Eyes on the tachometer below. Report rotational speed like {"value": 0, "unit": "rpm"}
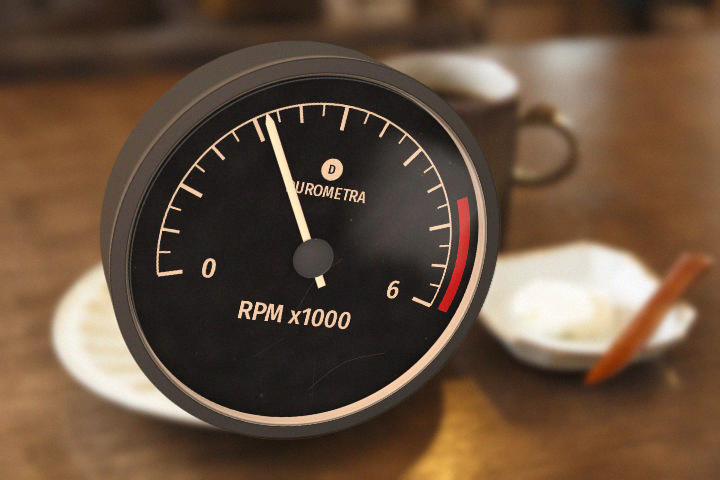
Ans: {"value": 2125, "unit": "rpm"}
